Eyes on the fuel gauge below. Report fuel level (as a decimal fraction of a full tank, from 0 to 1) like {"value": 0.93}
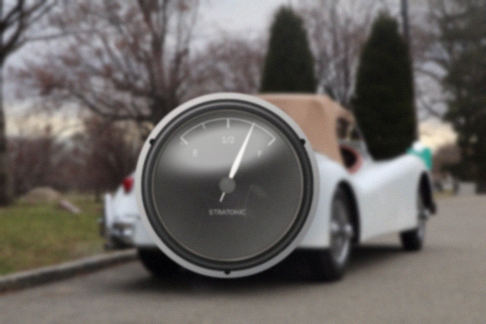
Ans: {"value": 0.75}
